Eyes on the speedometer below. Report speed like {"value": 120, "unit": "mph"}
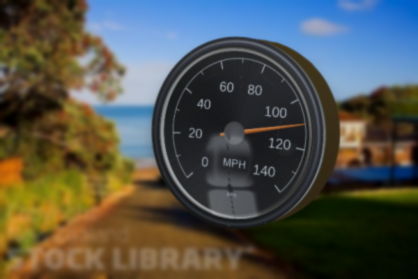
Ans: {"value": 110, "unit": "mph"}
